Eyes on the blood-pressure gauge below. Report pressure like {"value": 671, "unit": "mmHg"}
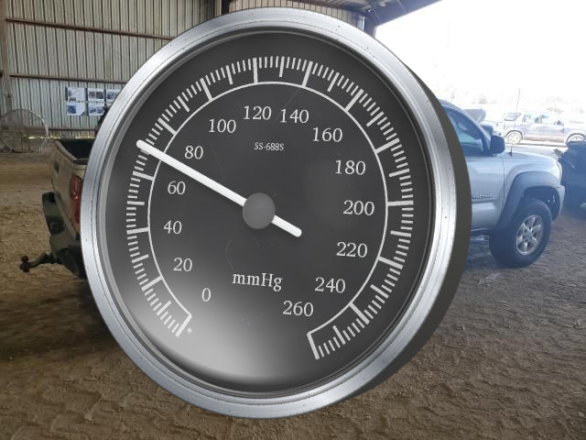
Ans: {"value": 70, "unit": "mmHg"}
